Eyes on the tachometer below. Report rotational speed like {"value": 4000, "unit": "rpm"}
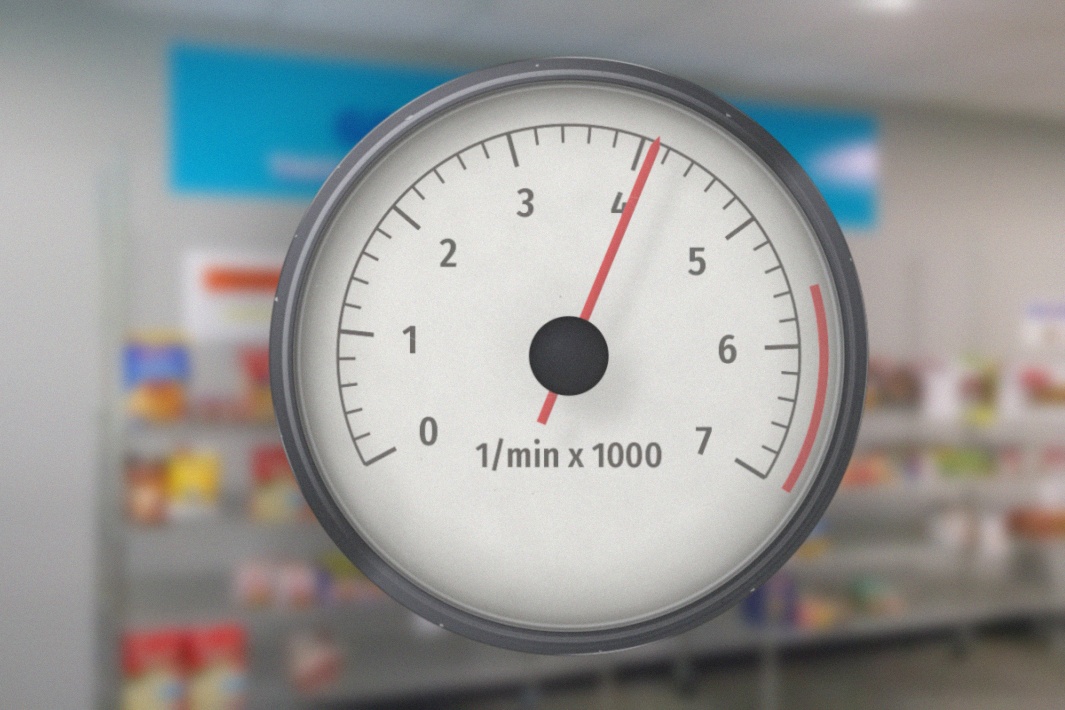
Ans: {"value": 4100, "unit": "rpm"}
